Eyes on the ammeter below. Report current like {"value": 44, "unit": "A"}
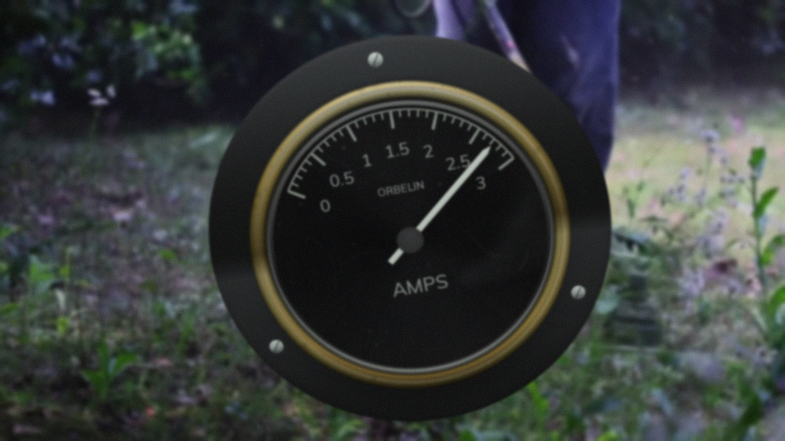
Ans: {"value": 2.7, "unit": "A"}
